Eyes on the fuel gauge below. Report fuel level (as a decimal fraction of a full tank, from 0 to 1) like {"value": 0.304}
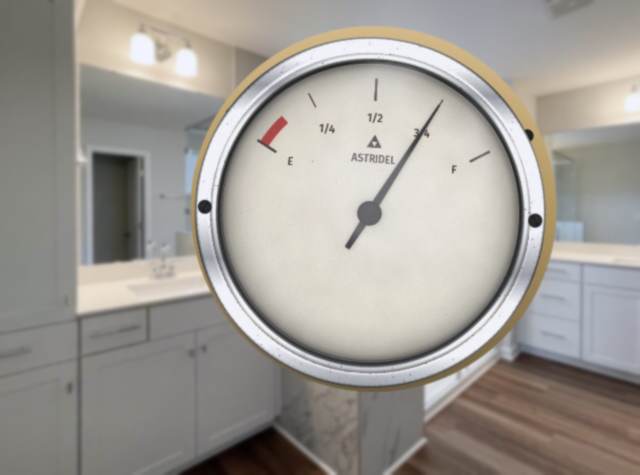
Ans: {"value": 0.75}
